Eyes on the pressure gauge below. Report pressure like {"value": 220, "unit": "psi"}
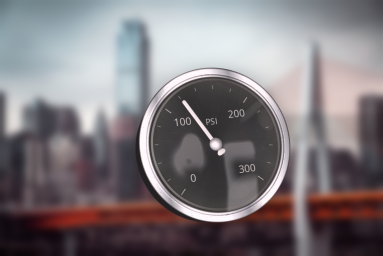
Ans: {"value": 120, "unit": "psi"}
